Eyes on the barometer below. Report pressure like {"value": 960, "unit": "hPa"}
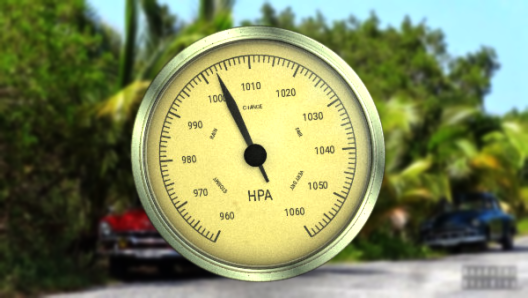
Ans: {"value": 1003, "unit": "hPa"}
